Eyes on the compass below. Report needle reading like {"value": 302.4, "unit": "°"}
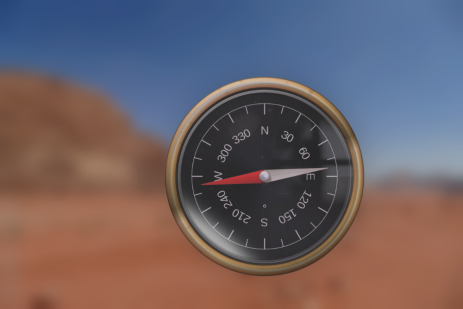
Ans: {"value": 262.5, "unit": "°"}
